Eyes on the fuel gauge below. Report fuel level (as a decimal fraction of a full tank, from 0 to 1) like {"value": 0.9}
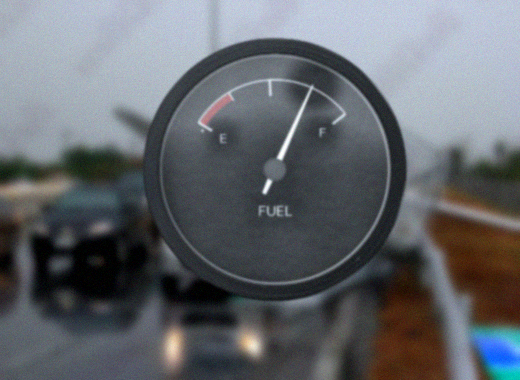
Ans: {"value": 0.75}
